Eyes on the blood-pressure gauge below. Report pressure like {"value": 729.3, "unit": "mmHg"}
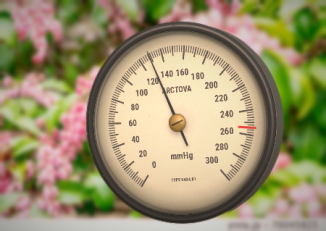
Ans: {"value": 130, "unit": "mmHg"}
